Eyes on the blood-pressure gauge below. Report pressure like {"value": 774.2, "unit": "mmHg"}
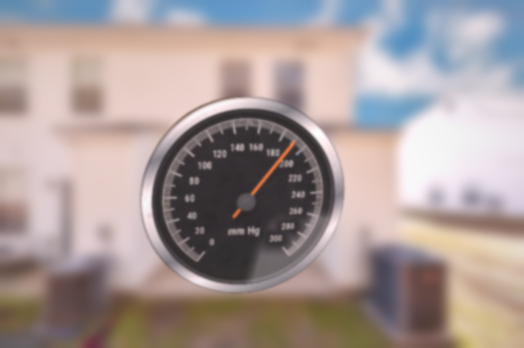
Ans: {"value": 190, "unit": "mmHg"}
